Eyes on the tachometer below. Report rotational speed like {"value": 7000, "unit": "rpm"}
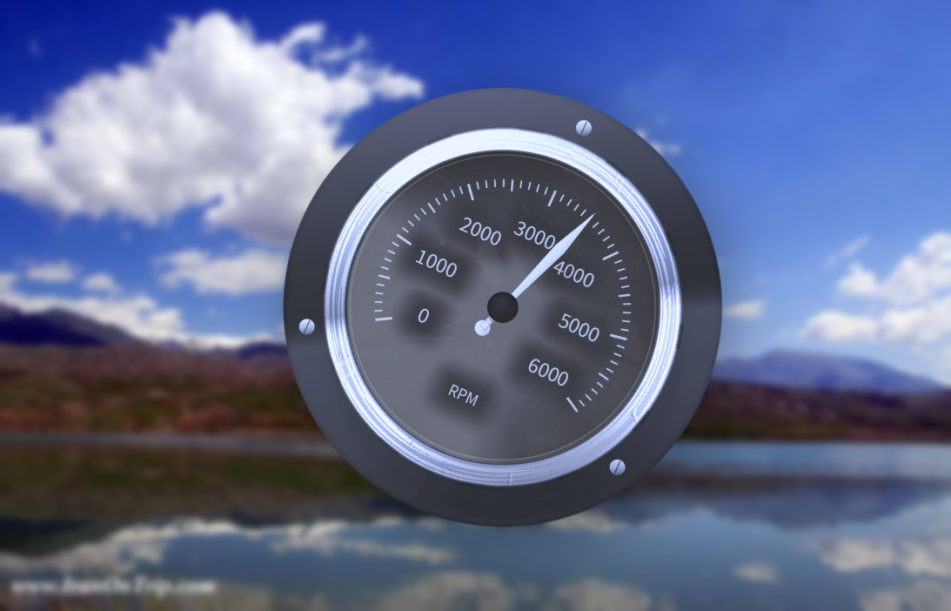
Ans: {"value": 3500, "unit": "rpm"}
